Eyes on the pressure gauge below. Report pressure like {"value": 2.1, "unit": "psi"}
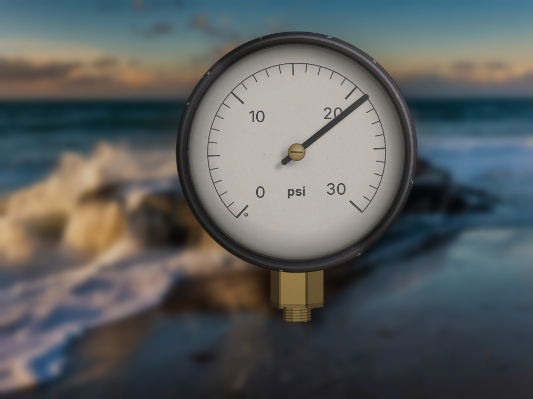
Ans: {"value": 21, "unit": "psi"}
